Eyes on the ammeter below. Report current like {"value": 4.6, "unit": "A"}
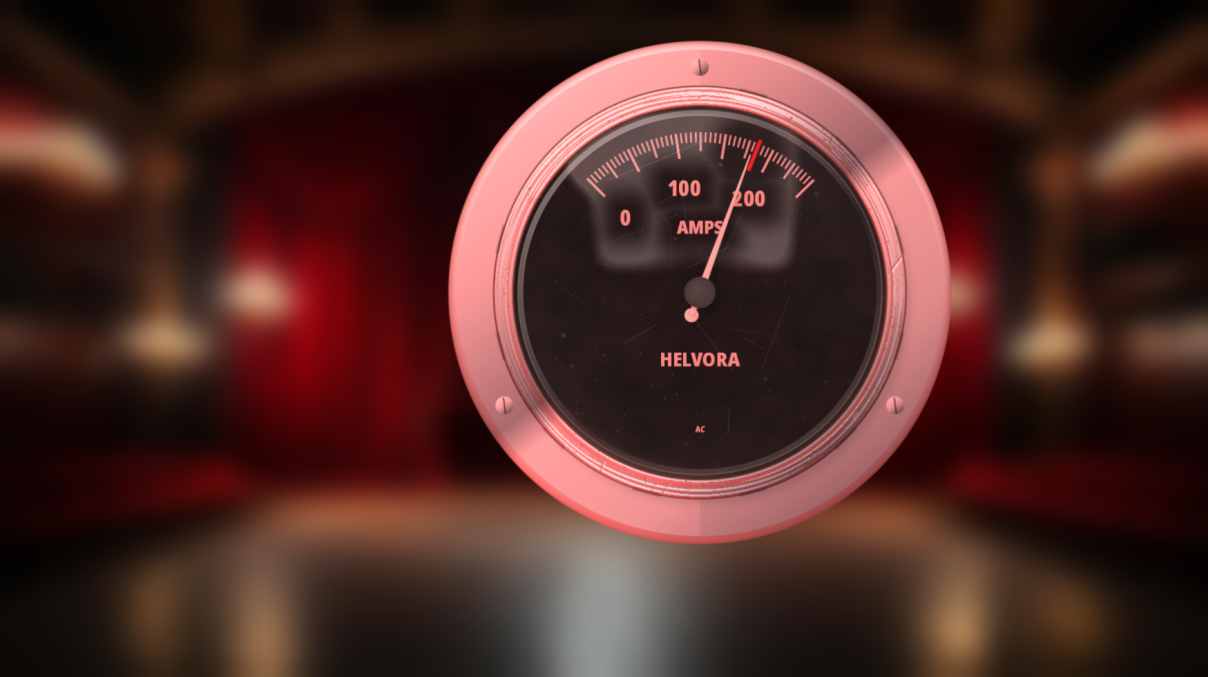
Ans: {"value": 180, "unit": "A"}
